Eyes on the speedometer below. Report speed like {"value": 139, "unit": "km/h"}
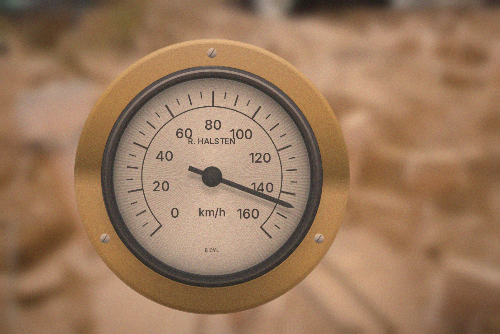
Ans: {"value": 145, "unit": "km/h"}
